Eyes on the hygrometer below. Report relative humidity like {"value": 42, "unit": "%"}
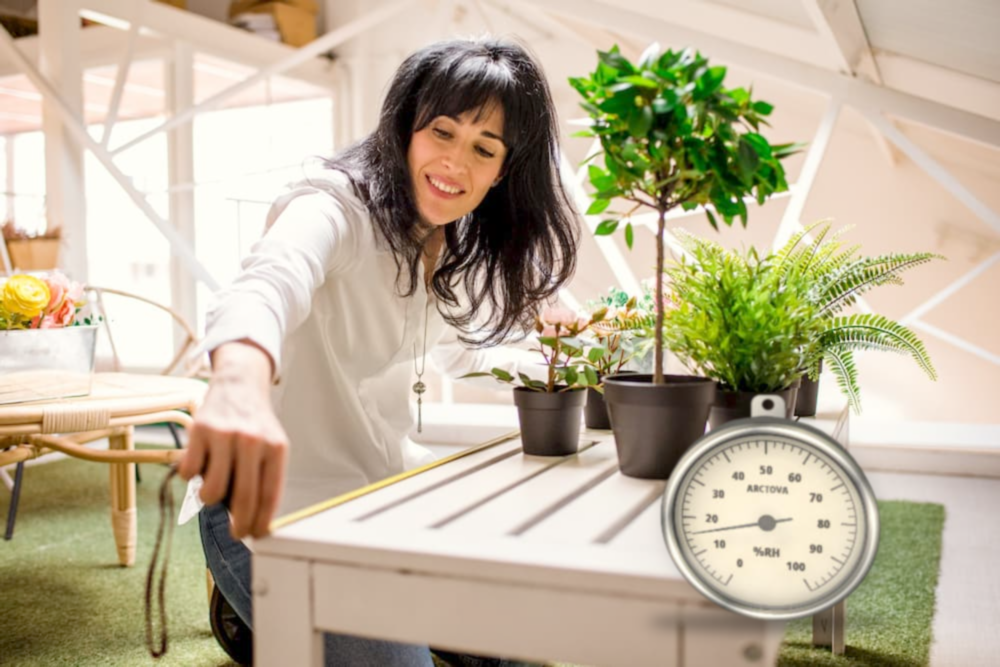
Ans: {"value": 16, "unit": "%"}
